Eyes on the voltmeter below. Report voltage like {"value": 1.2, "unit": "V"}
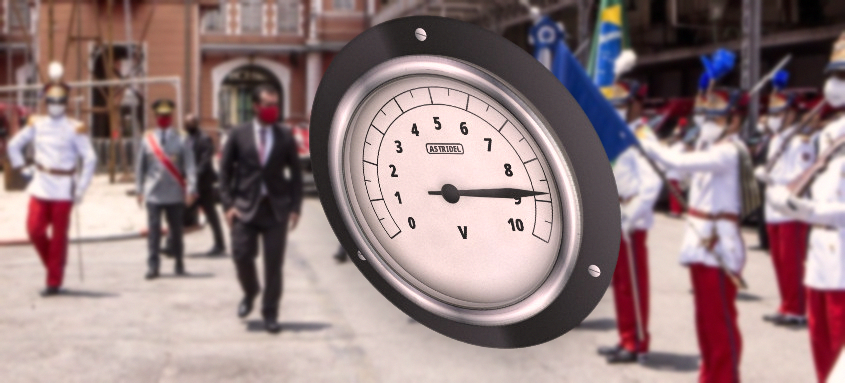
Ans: {"value": 8.75, "unit": "V"}
